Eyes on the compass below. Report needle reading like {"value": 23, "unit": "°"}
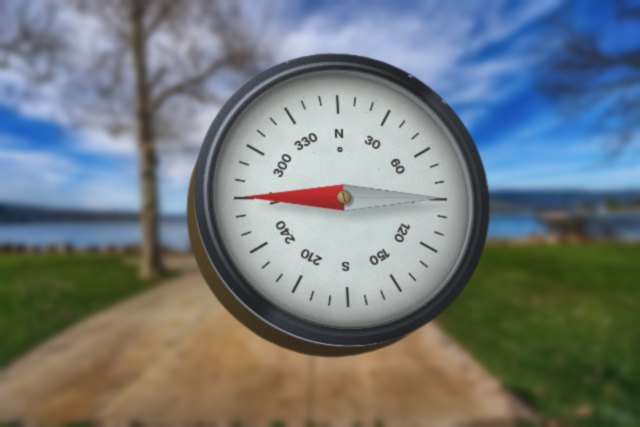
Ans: {"value": 270, "unit": "°"}
